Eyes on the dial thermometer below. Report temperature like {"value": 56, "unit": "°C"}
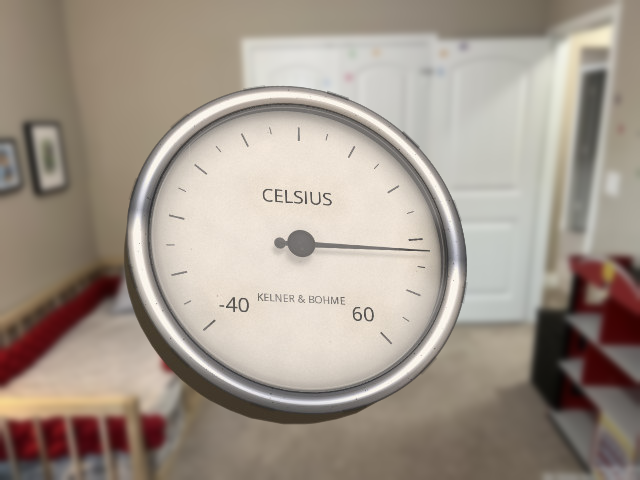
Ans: {"value": 42.5, "unit": "°C"}
